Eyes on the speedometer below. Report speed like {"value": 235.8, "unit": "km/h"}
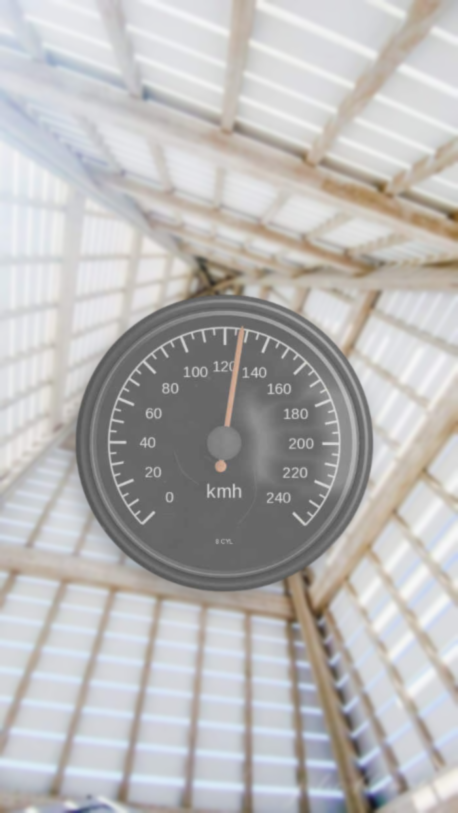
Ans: {"value": 127.5, "unit": "km/h"}
